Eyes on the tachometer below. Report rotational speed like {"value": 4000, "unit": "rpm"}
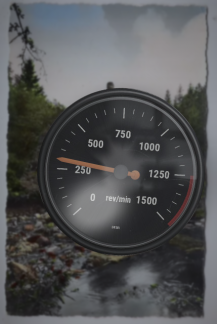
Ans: {"value": 300, "unit": "rpm"}
